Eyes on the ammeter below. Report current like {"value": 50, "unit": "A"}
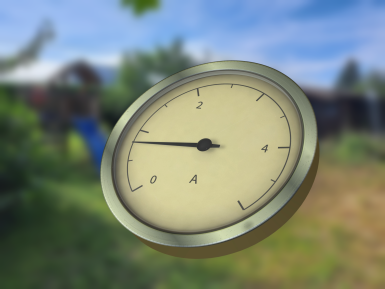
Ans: {"value": 0.75, "unit": "A"}
